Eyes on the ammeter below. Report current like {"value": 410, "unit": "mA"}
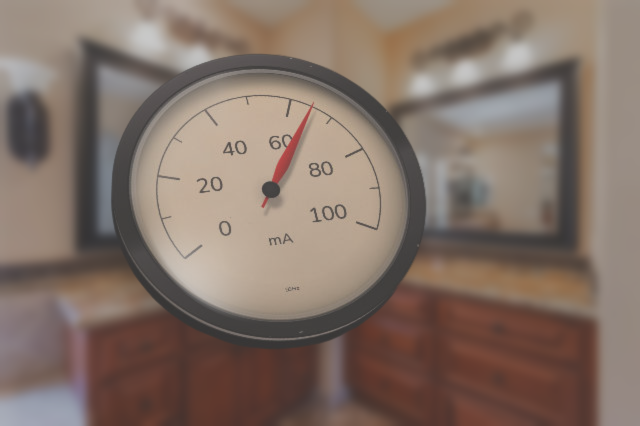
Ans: {"value": 65, "unit": "mA"}
